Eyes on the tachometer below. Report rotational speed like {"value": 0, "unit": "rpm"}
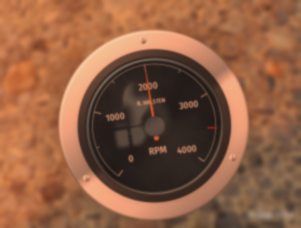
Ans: {"value": 2000, "unit": "rpm"}
